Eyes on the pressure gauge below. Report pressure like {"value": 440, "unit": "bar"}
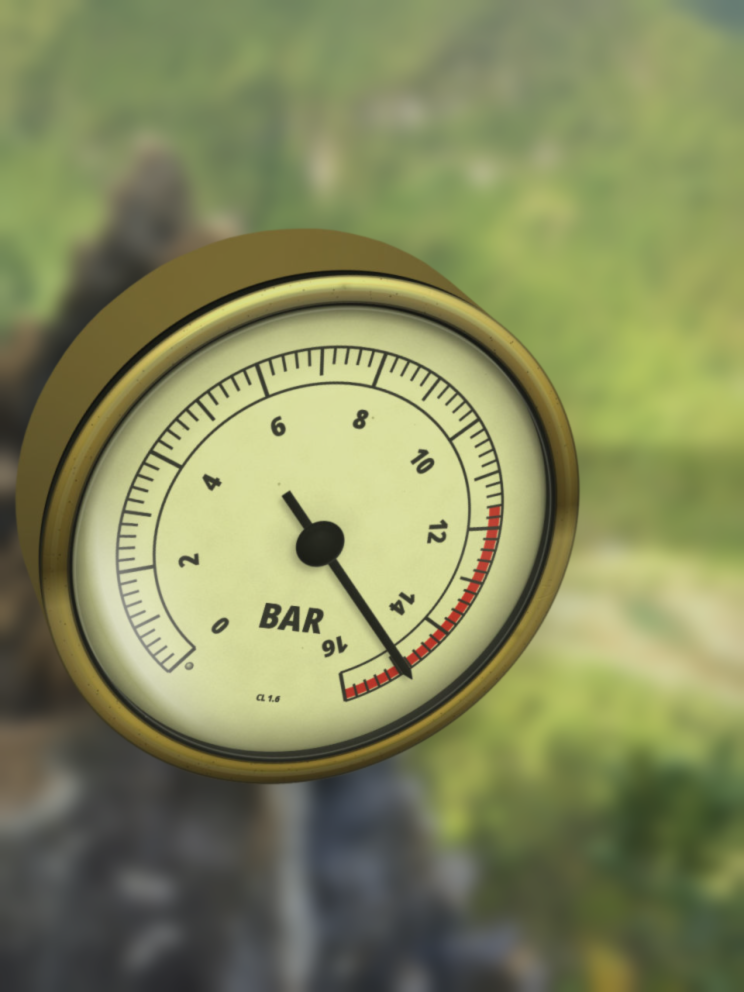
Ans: {"value": 14.9, "unit": "bar"}
